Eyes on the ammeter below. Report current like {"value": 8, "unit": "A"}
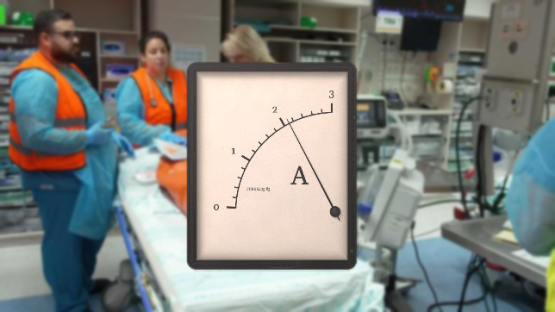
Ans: {"value": 2.1, "unit": "A"}
